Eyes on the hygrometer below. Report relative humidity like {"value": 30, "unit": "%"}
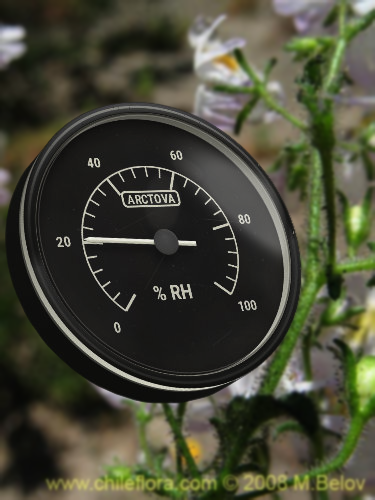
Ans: {"value": 20, "unit": "%"}
